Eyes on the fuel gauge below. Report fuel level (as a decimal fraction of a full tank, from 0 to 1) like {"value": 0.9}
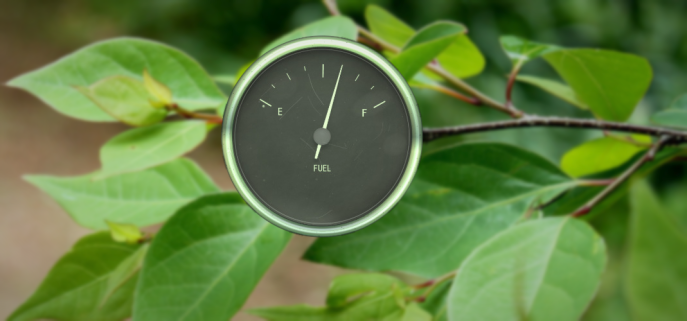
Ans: {"value": 0.625}
